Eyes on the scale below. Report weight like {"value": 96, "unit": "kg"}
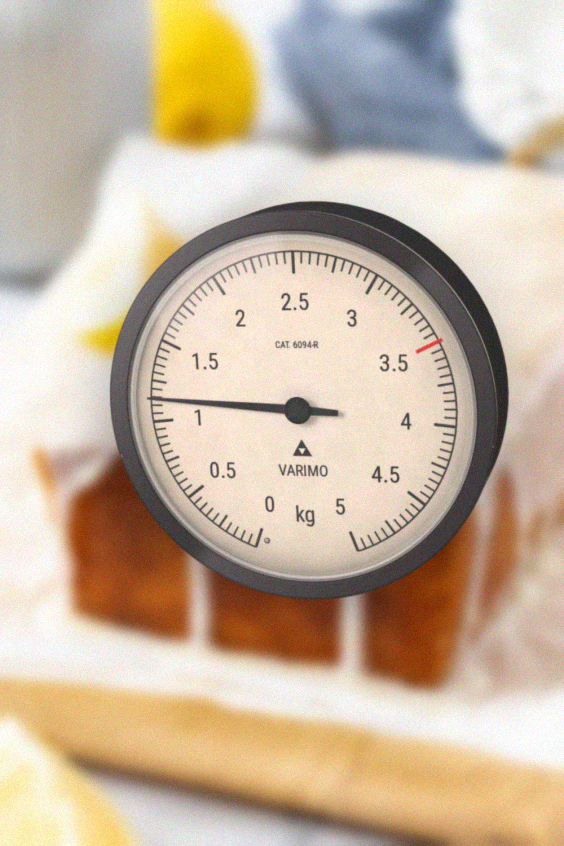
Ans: {"value": 1.15, "unit": "kg"}
